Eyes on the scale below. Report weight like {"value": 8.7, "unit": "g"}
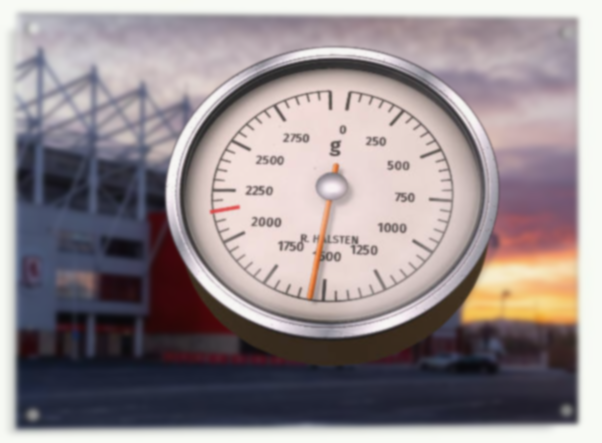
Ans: {"value": 1550, "unit": "g"}
